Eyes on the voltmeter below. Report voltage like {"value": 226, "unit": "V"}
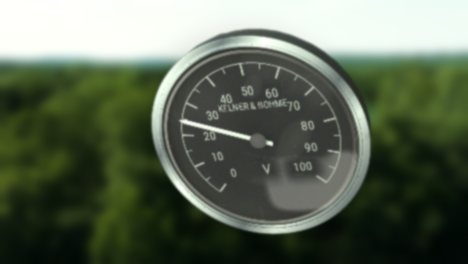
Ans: {"value": 25, "unit": "V"}
